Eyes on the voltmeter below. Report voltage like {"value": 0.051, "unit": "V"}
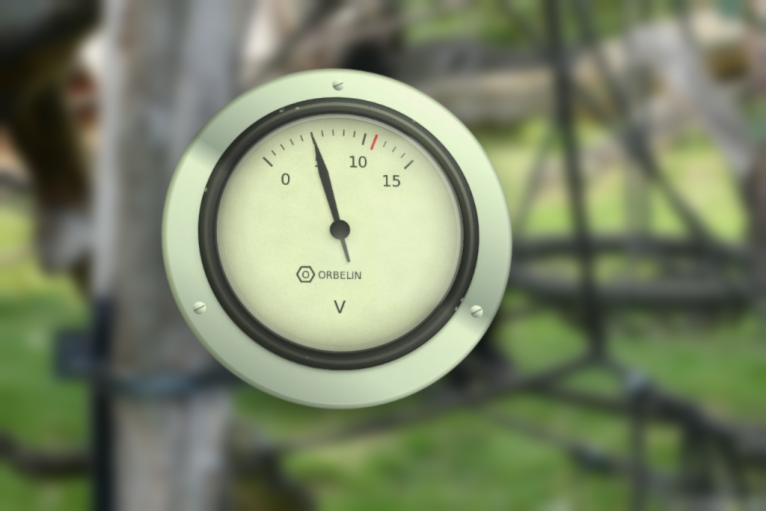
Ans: {"value": 5, "unit": "V"}
